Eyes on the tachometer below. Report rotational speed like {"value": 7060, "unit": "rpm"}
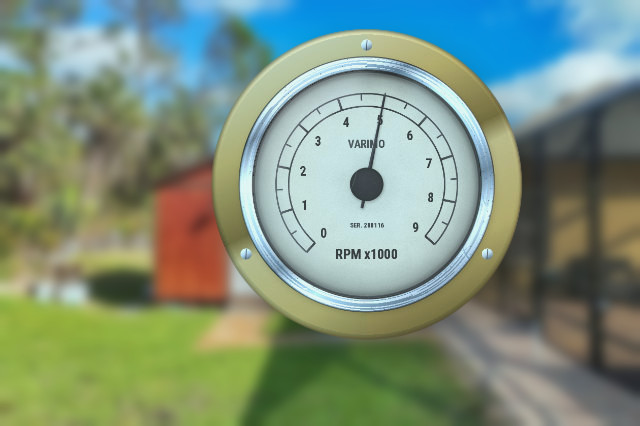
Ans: {"value": 5000, "unit": "rpm"}
